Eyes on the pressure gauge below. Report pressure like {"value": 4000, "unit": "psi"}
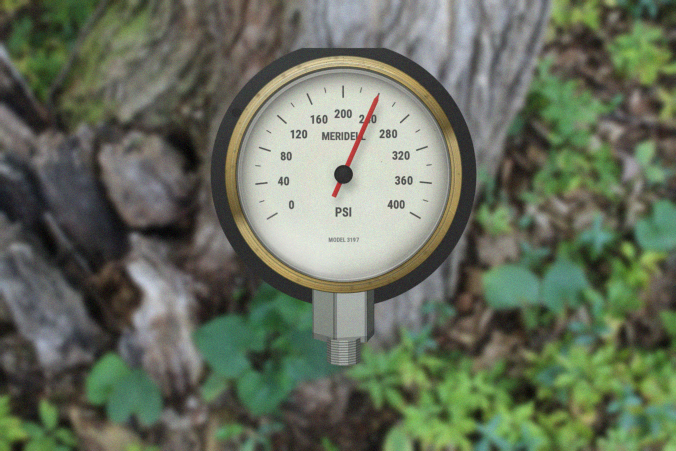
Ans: {"value": 240, "unit": "psi"}
